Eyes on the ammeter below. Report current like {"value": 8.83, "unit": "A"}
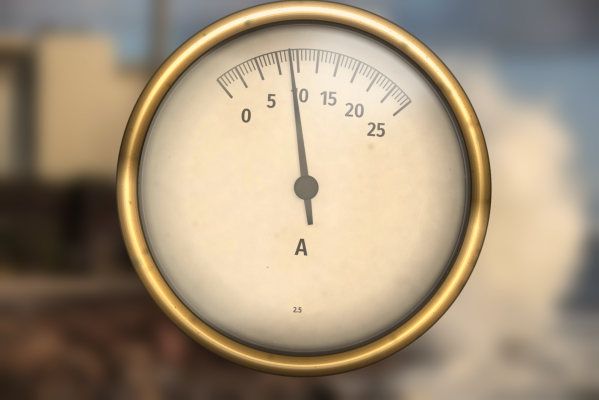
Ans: {"value": 9, "unit": "A"}
